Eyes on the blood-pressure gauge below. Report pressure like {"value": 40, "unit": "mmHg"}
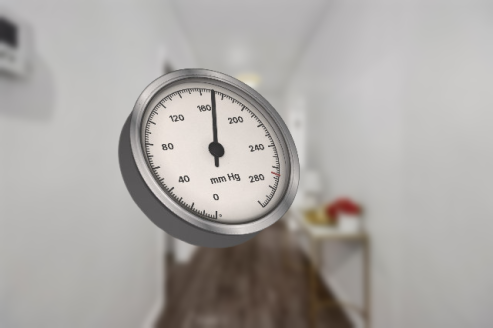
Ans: {"value": 170, "unit": "mmHg"}
